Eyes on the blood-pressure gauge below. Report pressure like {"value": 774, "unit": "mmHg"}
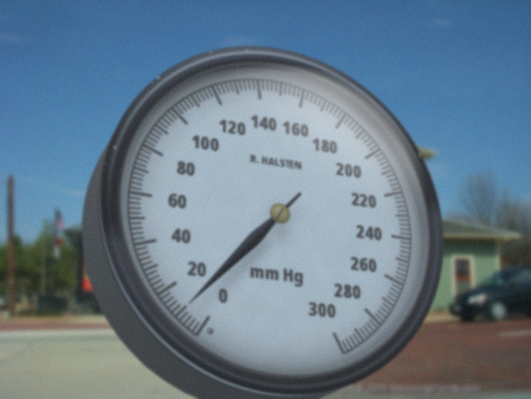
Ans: {"value": 10, "unit": "mmHg"}
